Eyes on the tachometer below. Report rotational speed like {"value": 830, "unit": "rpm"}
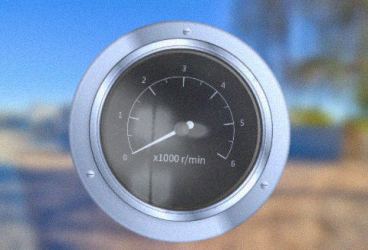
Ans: {"value": 0, "unit": "rpm"}
